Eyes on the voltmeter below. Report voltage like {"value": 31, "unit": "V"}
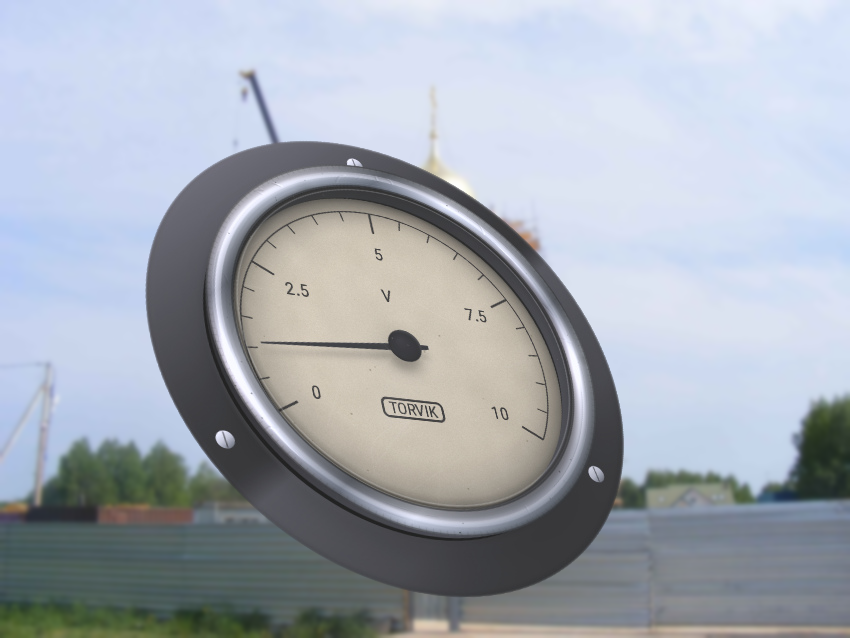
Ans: {"value": 1, "unit": "V"}
